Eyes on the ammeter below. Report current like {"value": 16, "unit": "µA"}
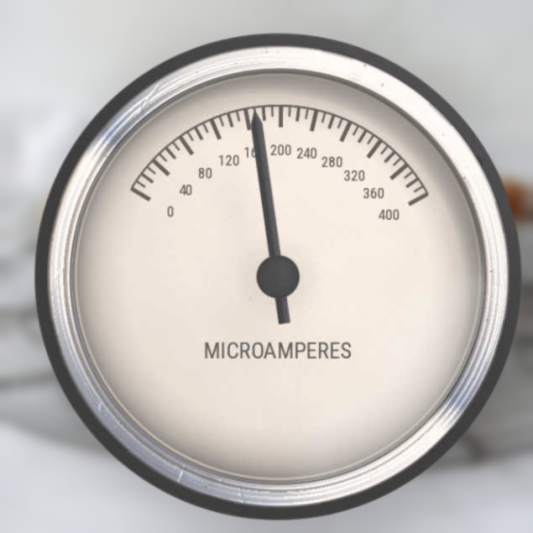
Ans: {"value": 170, "unit": "µA"}
